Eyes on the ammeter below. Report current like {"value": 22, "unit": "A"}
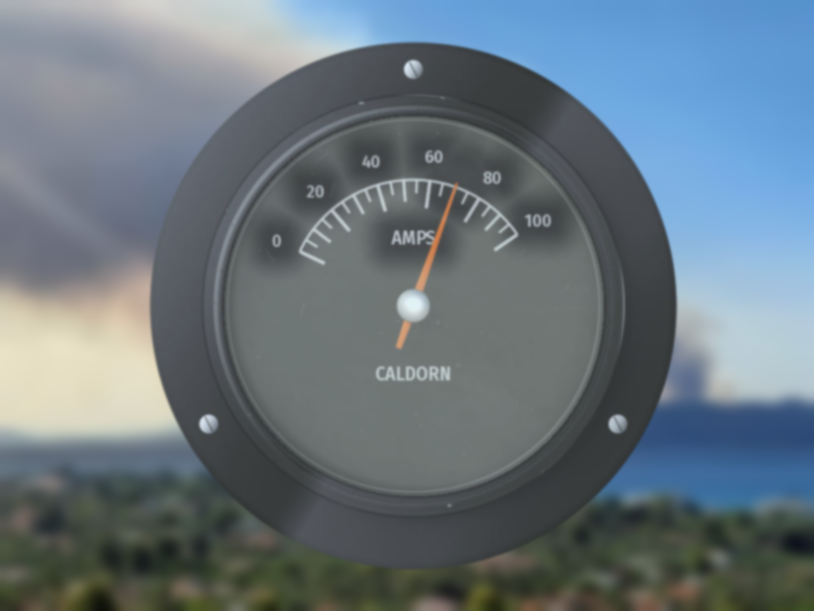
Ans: {"value": 70, "unit": "A"}
